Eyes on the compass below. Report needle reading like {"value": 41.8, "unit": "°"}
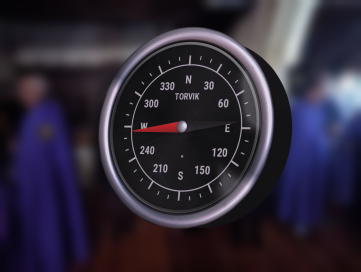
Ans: {"value": 265, "unit": "°"}
